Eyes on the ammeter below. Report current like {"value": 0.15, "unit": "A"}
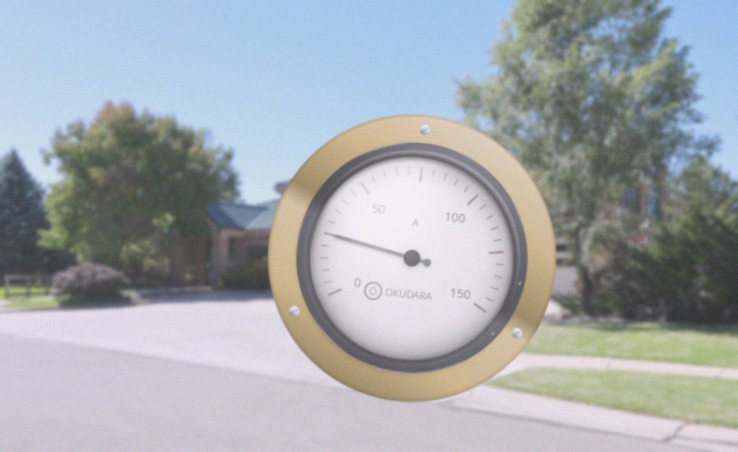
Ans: {"value": 25, "unit": "A"}
